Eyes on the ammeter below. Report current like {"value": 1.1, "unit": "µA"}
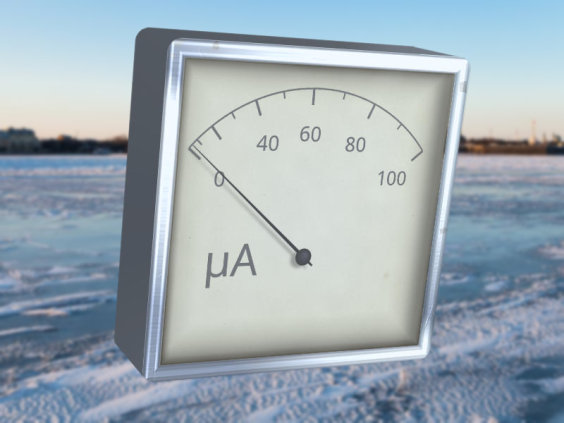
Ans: {"value": 5, "unit": "µA"}
